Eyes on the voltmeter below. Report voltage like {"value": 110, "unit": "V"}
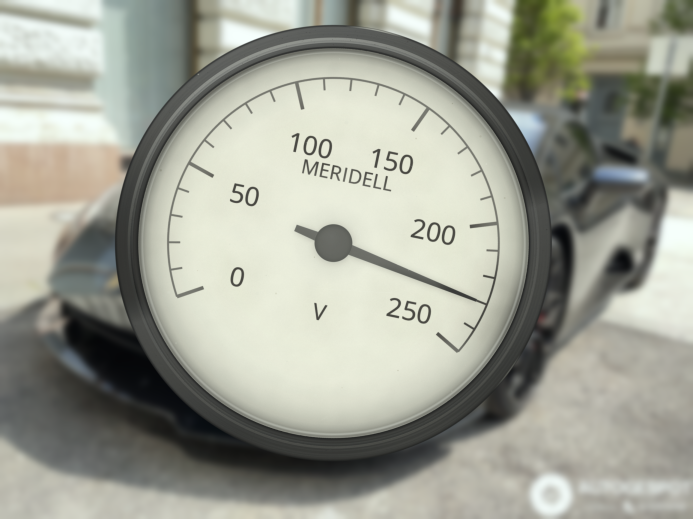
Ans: {"value": 230, "unit": "V"}
